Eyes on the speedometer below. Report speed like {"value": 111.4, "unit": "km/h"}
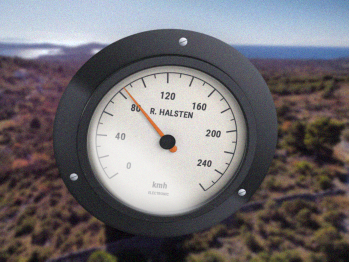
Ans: {"value": 85, "unit": "km/h"}
